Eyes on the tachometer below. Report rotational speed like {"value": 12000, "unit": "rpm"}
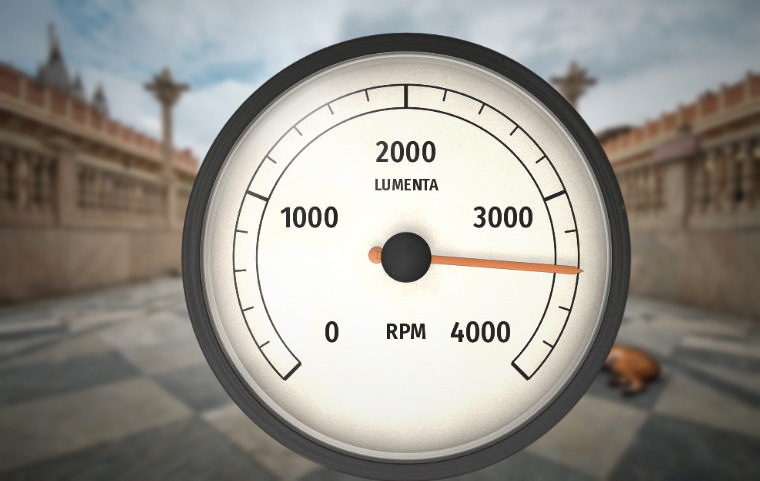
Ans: {"value": 3400, "unit": "rpm"}
